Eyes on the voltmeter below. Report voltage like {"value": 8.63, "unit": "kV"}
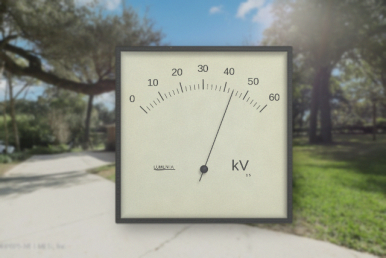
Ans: {"value": 44, "unit": "kV"}
